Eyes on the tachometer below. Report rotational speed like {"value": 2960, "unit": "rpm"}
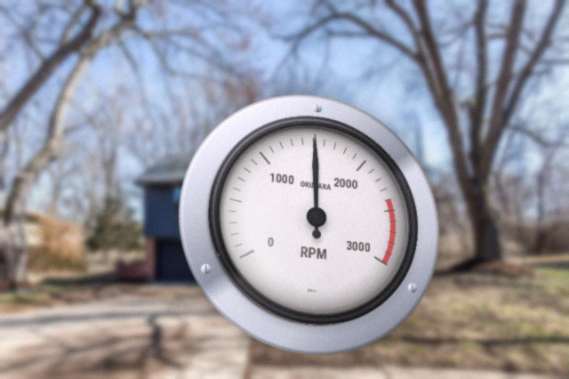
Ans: {"value": 1500, "unit": "rpm"}
